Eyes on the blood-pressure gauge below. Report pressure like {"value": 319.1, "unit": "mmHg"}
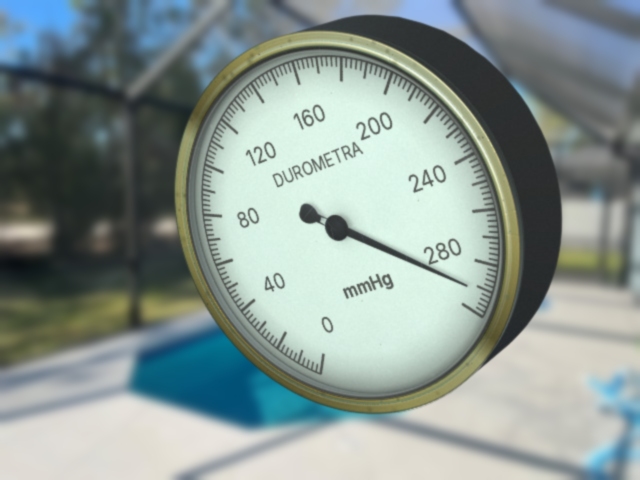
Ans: {"value": 290, "unit": "mmHg"}
